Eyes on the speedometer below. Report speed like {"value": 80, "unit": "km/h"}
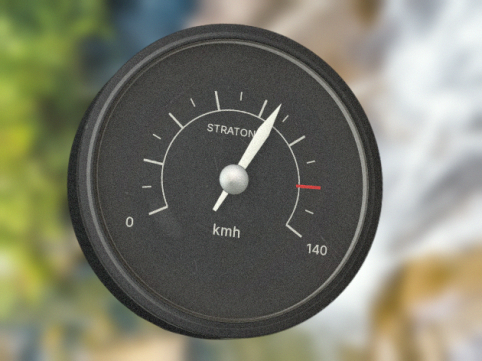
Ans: {"value": 85, "unit": "km/h"}
